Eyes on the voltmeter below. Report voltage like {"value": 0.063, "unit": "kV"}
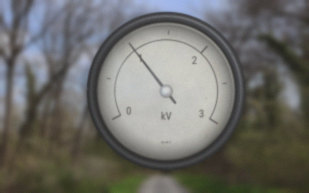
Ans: {"value": 1, "unit": "kV"}
